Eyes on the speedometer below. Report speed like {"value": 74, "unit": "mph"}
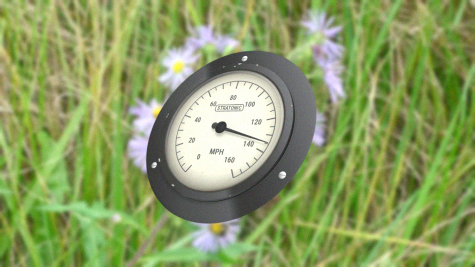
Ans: {"value": 135, "unit": "mph"}
